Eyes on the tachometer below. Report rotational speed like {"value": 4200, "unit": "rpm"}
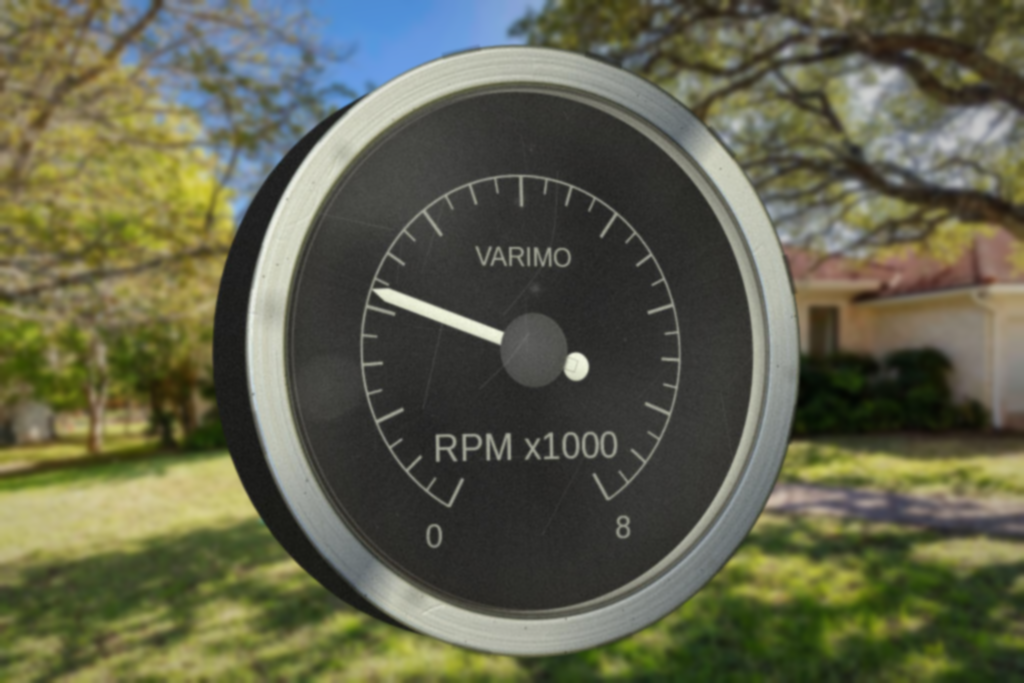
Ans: {"value": 2125, "unit": "rpm"}
